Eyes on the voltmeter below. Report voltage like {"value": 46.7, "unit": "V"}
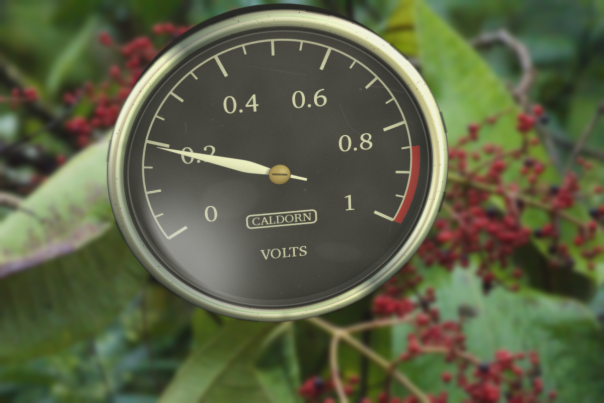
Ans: {"value": 0.2, "unit": "V"}
